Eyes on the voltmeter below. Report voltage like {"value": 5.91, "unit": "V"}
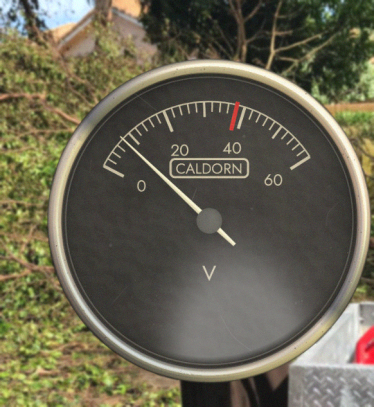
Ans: {"value": 8, "unit": "V"}
